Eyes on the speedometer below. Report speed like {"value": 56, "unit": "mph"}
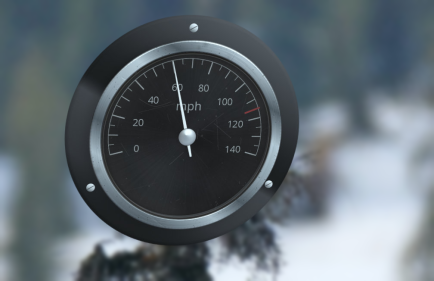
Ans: {"value": 60, "unit": "mph"}
